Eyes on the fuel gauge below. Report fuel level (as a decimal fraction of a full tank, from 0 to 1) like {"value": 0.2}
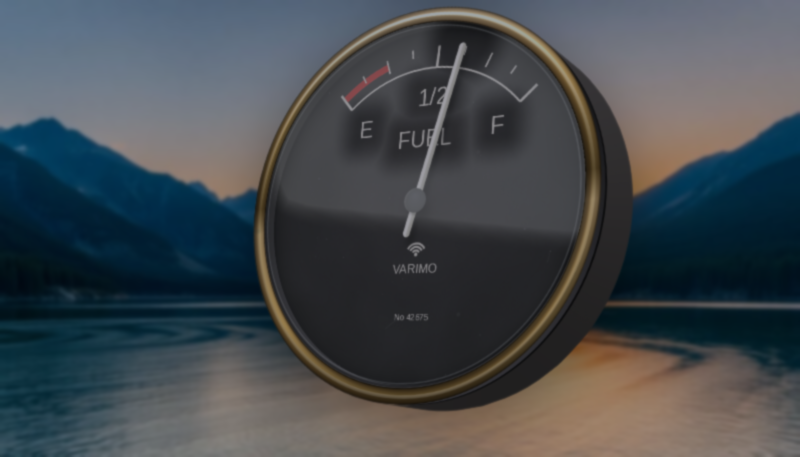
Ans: {"value": 0.625}
